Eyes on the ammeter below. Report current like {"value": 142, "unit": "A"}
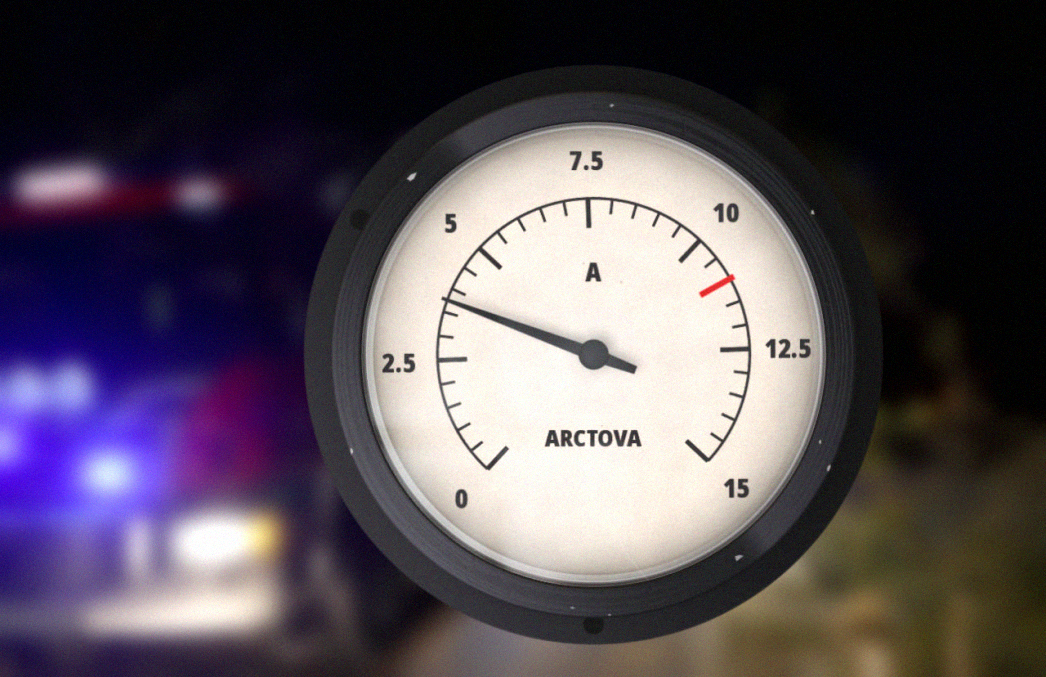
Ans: {"value": 3.75, "unit": "A"}
